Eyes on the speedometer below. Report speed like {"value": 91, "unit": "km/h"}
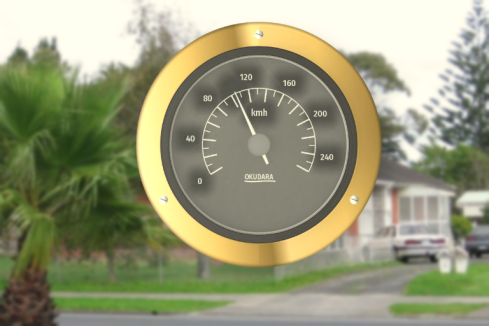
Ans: {"value": 105, "unit": "km/h"}
